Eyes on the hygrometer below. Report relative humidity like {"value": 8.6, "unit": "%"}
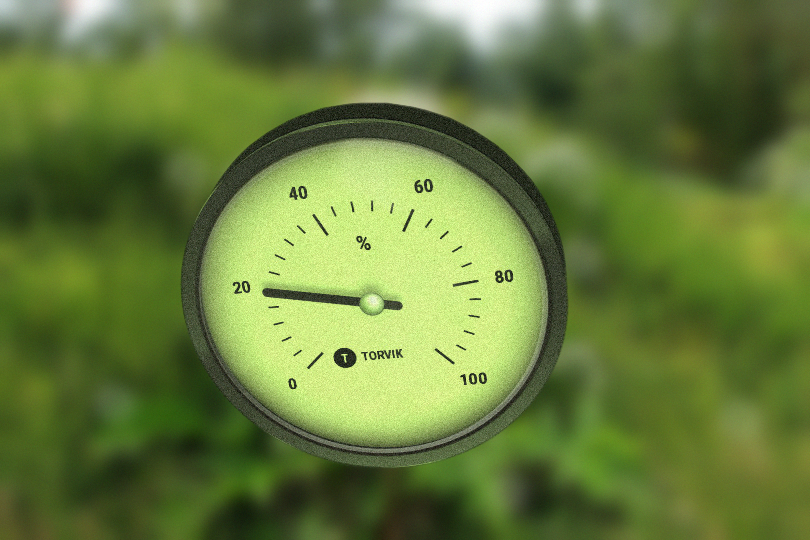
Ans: {"value": 20, "unit": "%"}
